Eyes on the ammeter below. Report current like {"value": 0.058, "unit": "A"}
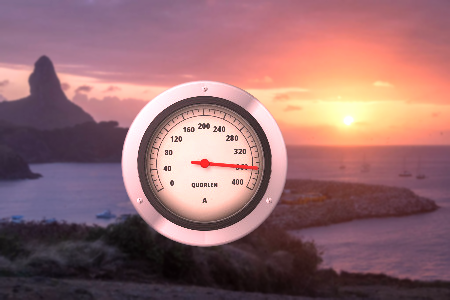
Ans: {"value": 360, "unit": "A"}
